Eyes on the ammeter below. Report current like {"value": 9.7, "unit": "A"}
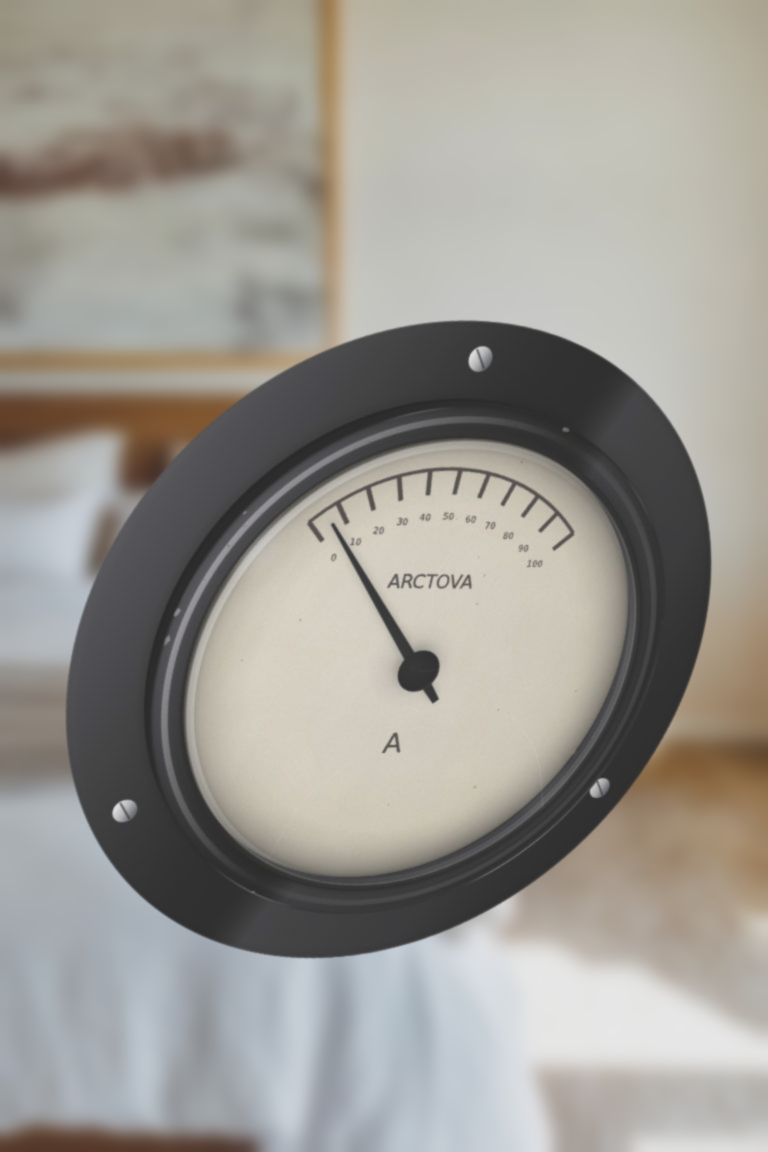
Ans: {"value": 5, "unit": "A"}
